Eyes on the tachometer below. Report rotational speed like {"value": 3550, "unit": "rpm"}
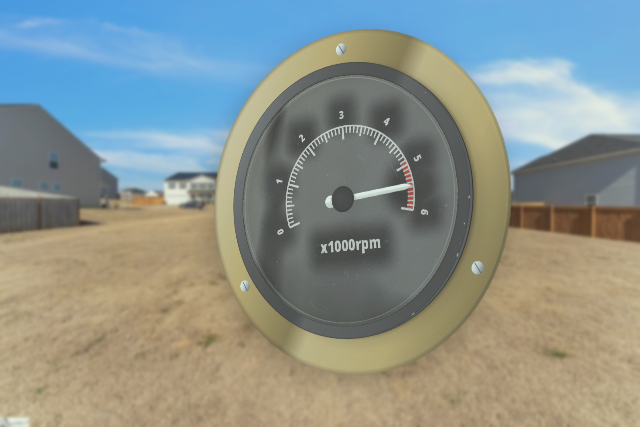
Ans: {"value": 5500, "unit": "rpm"}
